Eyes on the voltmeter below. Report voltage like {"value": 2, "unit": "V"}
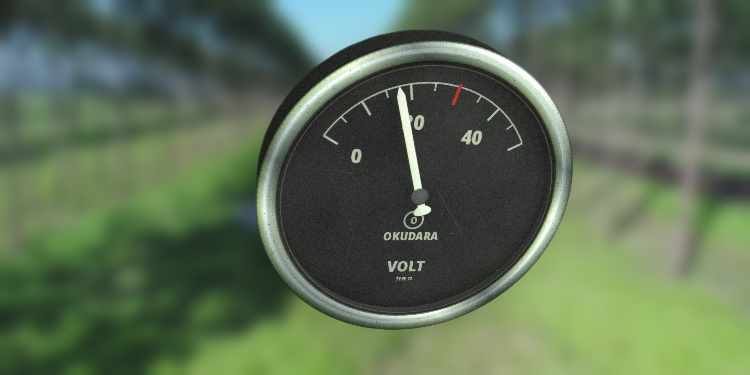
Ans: {"value": 17.5, "unit": "V"}
